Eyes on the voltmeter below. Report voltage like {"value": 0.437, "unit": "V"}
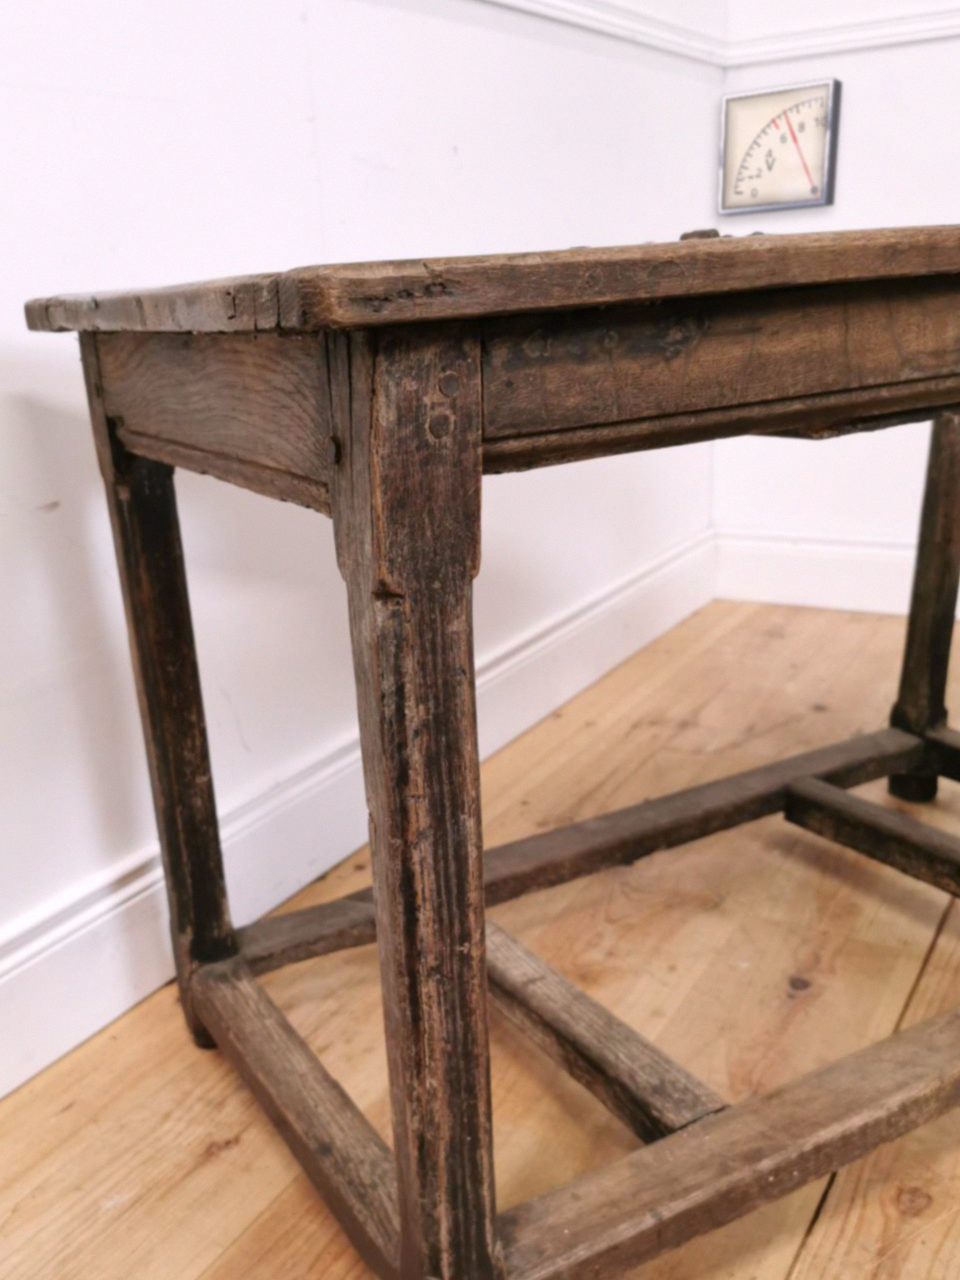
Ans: {"value": 7, "unit": "V"}
